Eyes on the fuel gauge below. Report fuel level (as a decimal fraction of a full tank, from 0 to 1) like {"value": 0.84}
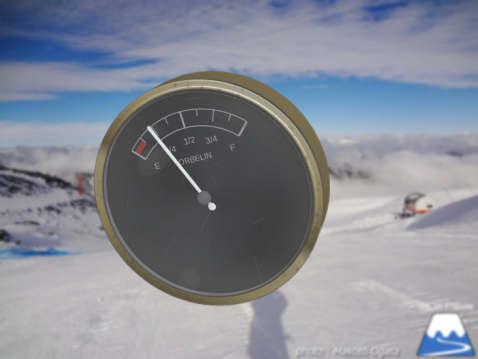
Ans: {"value": 0.25}
